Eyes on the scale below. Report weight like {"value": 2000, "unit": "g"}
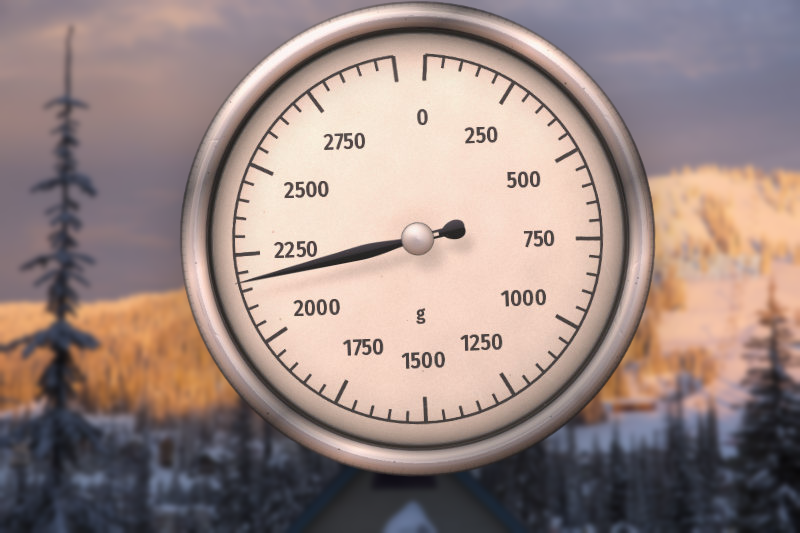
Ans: {"value": 2175, "unit": "g"}
